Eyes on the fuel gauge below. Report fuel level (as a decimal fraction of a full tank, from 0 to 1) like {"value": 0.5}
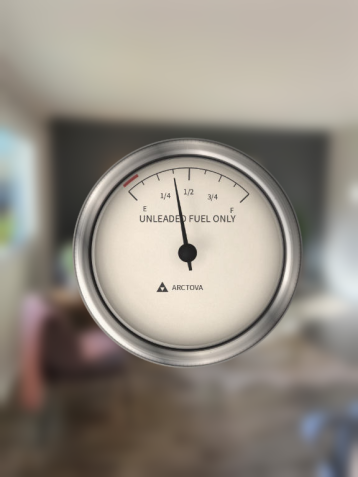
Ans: {"value": 0.375}
